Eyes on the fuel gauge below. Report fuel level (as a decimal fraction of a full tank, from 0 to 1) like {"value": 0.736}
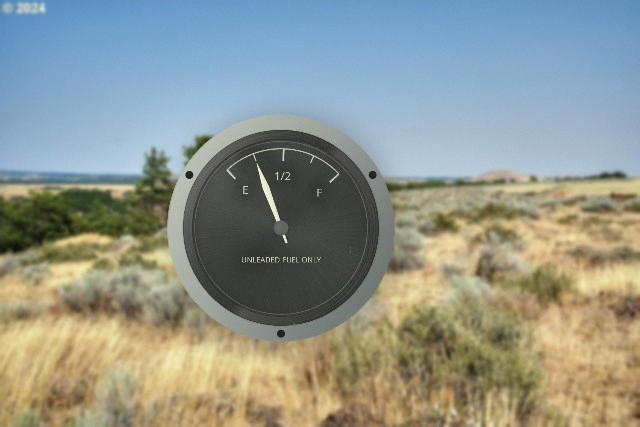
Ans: {"value": 0.25}
